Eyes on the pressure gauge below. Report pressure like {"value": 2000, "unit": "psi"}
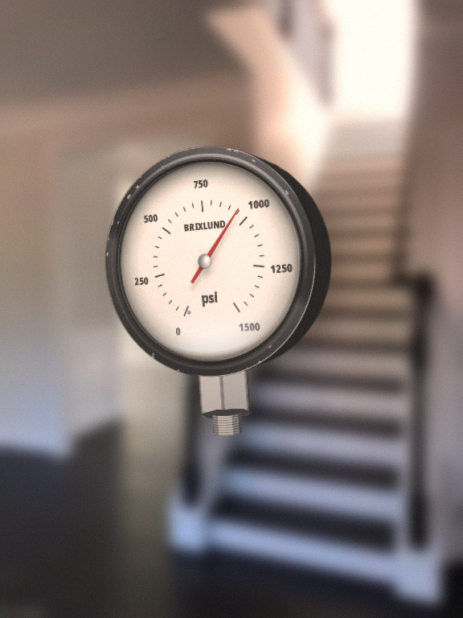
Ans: {"value": 950, "unit": "psi"}
